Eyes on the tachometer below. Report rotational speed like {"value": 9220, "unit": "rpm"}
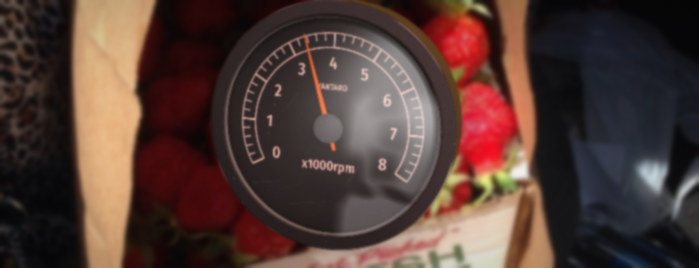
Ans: {"value": 3400, "unit": "rpm"}
